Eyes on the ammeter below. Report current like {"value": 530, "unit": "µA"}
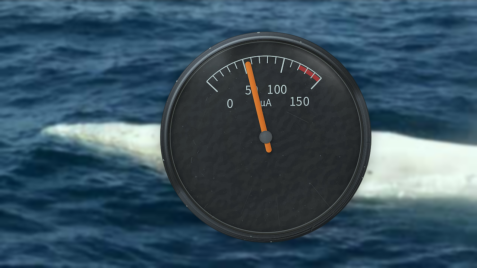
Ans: {"value": 55, "unit": "µA"}
